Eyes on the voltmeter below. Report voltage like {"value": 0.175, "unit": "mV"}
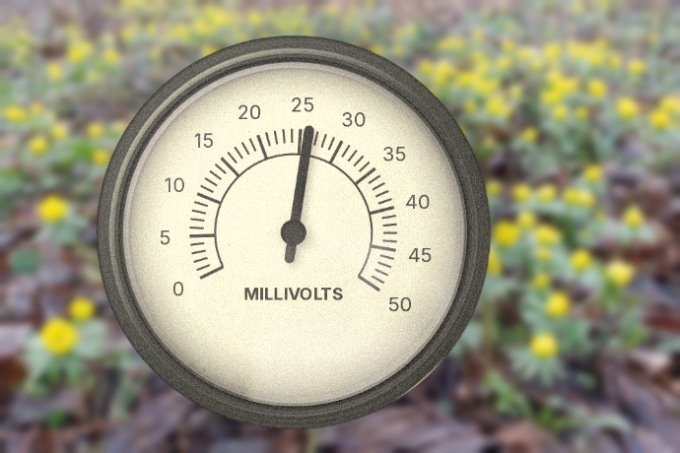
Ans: {"value": 26, "unit": "mV"}
